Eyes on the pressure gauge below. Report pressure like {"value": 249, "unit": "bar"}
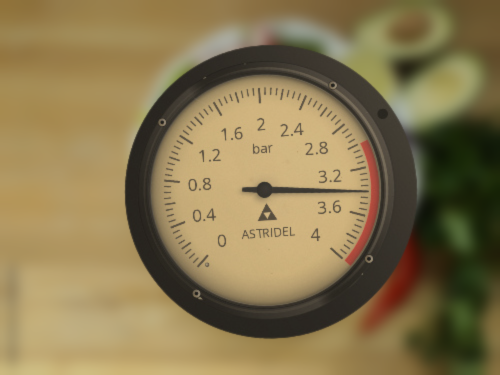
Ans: {"value": 3.4, "unit": "bar"}
